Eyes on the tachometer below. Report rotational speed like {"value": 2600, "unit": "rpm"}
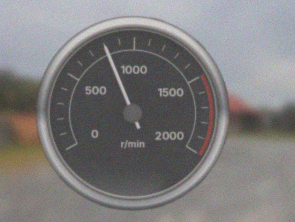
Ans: {"value": 800, "unit": "rpm"}
